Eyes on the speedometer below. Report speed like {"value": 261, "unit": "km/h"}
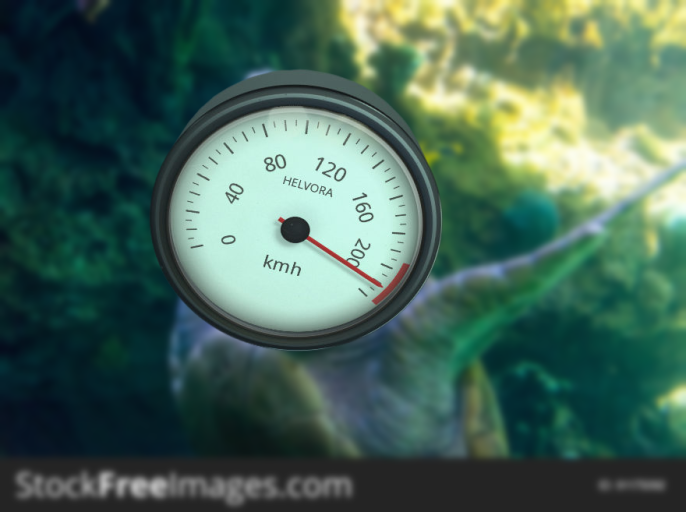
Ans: {"value": 210, "unit": "km/h"}
